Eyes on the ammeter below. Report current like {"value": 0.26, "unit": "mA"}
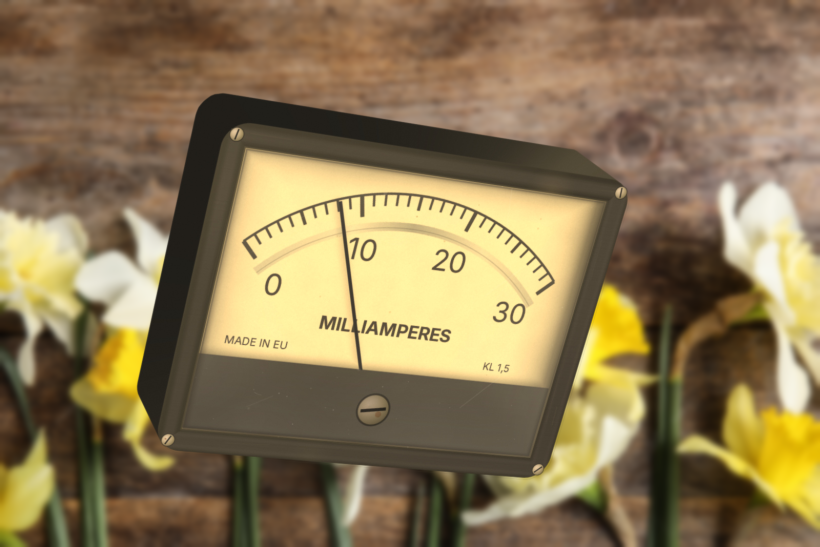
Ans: {"value": 8, "unit": "mA"}
